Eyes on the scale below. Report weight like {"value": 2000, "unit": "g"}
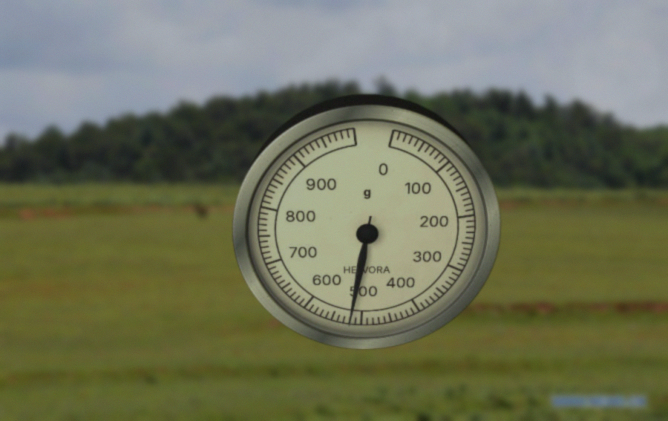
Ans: {"value": 520, "unit": "g"}
